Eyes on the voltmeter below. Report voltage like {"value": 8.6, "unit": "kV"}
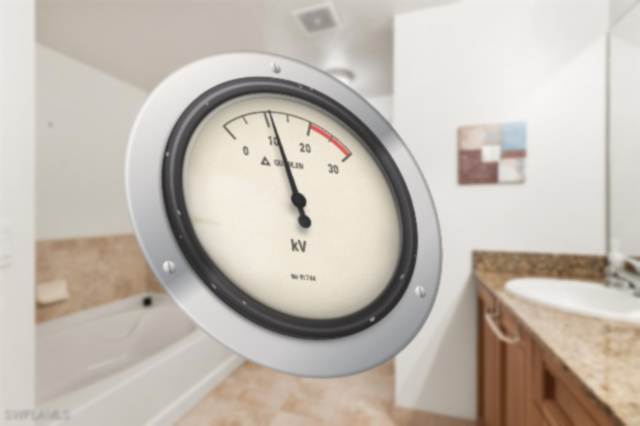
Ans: {"value": 10, "unit": "kV"}
